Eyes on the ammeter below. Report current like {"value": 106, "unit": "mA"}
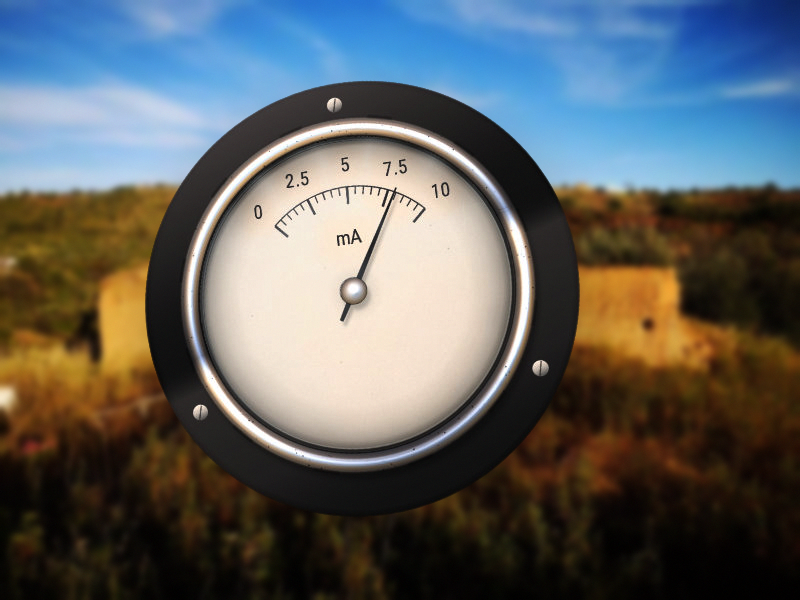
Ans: {"value": 8, "unit": "mA"}
